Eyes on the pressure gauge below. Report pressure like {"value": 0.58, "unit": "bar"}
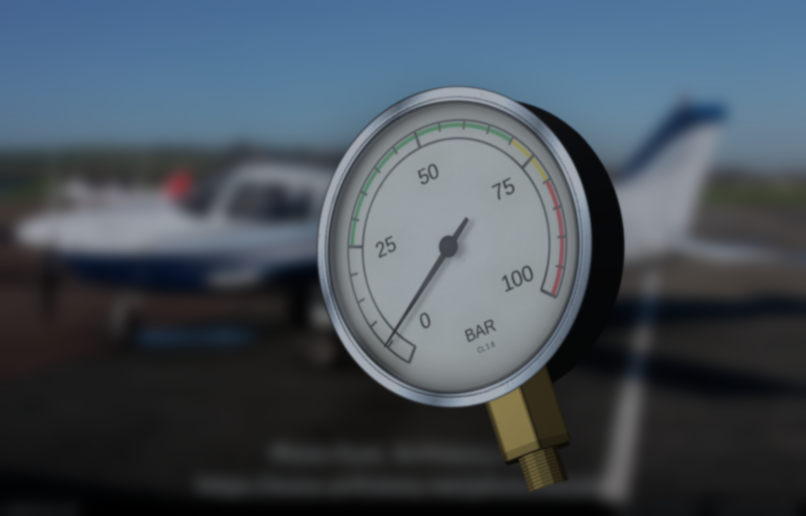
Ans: {"value": 5, "unit": "bar"}
